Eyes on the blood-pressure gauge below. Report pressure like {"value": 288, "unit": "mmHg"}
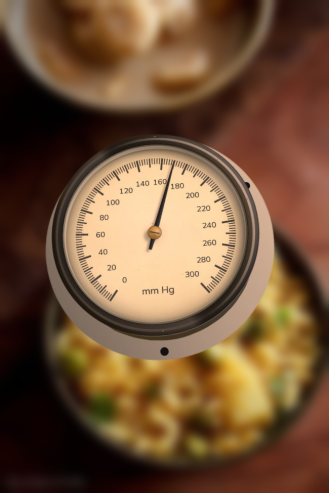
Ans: {"value": 170, "unit": "mmHg"}
